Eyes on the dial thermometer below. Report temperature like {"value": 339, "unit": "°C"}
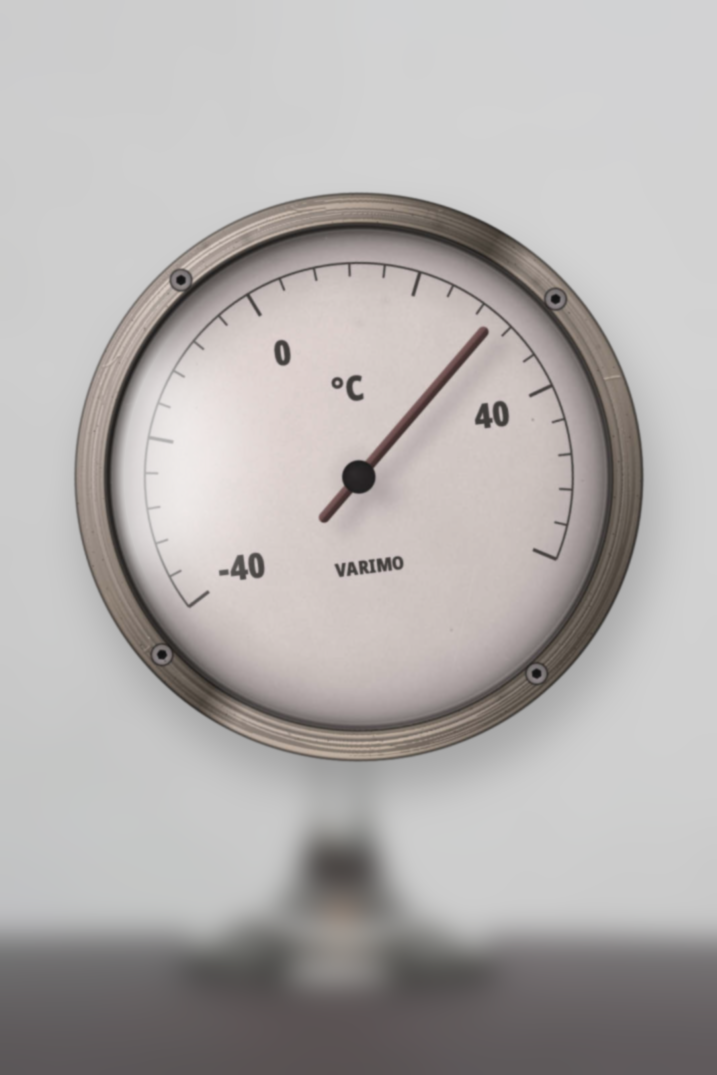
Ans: {"value": 30, "unit": "°C"}
